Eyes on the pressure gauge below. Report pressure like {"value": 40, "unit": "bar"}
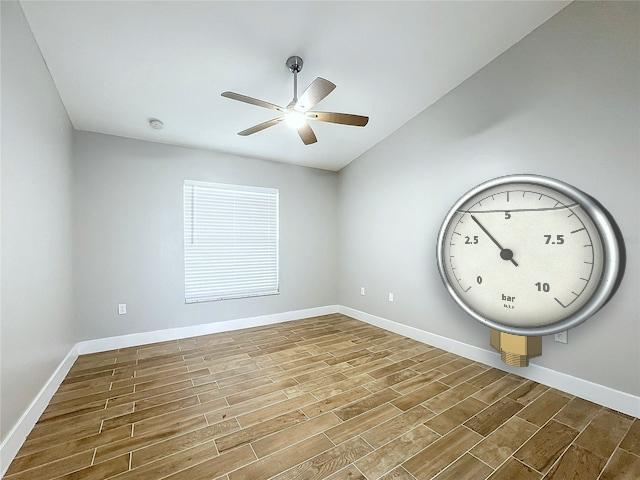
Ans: {"value": 3.5, "unit": "bar"}
